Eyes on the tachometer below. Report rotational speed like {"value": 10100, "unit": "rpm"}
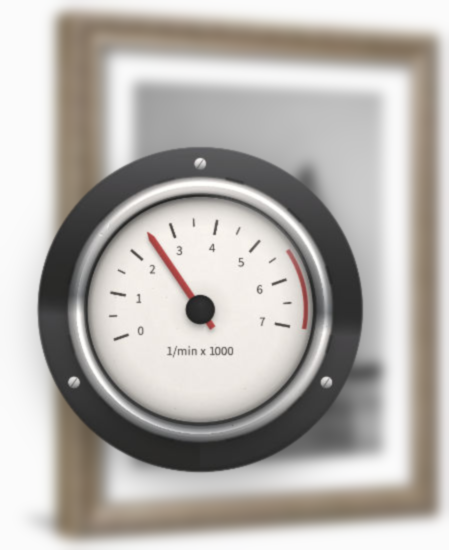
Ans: {"value": 2500, "unit": "rpm"}
